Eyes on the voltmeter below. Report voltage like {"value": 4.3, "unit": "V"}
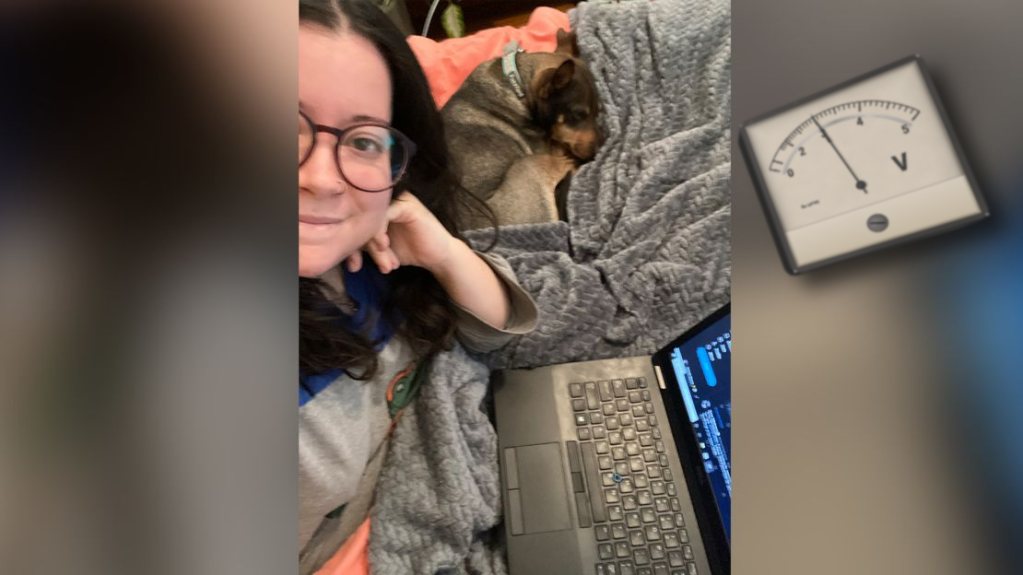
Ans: {"value": 3, "unit": "V"}
